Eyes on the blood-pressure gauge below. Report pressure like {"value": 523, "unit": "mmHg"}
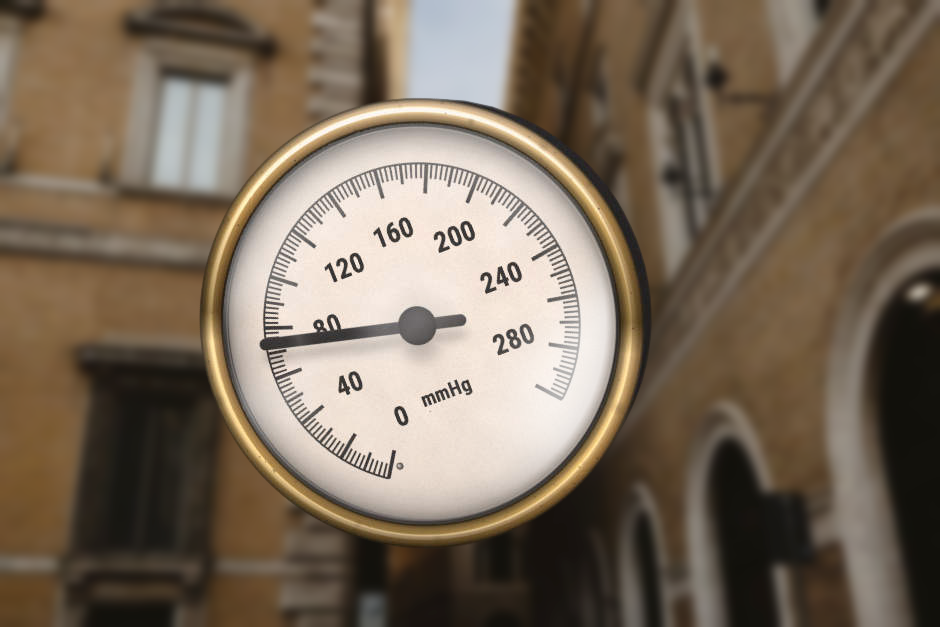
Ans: {"value": 74, "unit": "mmHg"}
